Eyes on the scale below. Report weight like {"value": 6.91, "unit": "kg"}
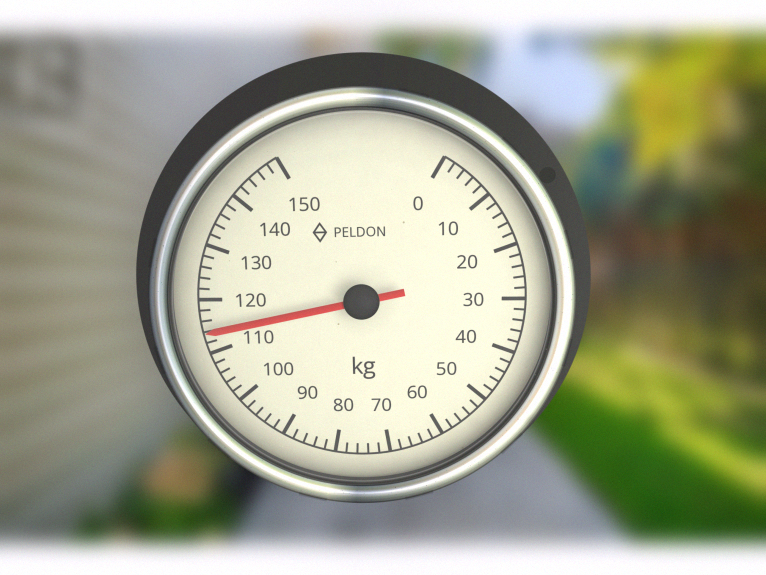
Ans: {"value": 114, "unit": "kg"}
